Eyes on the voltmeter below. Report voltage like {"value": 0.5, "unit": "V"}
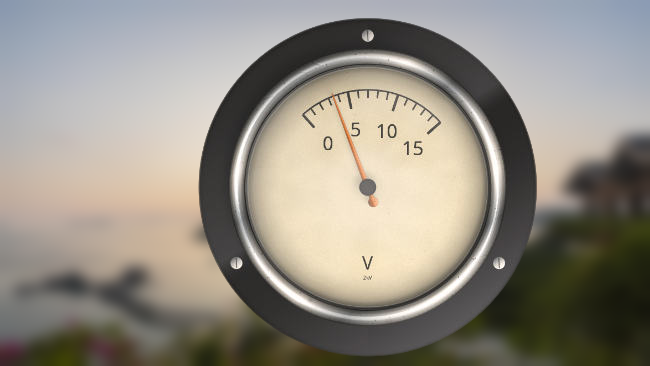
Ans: {"value": 3.5, "unit": "V"}
